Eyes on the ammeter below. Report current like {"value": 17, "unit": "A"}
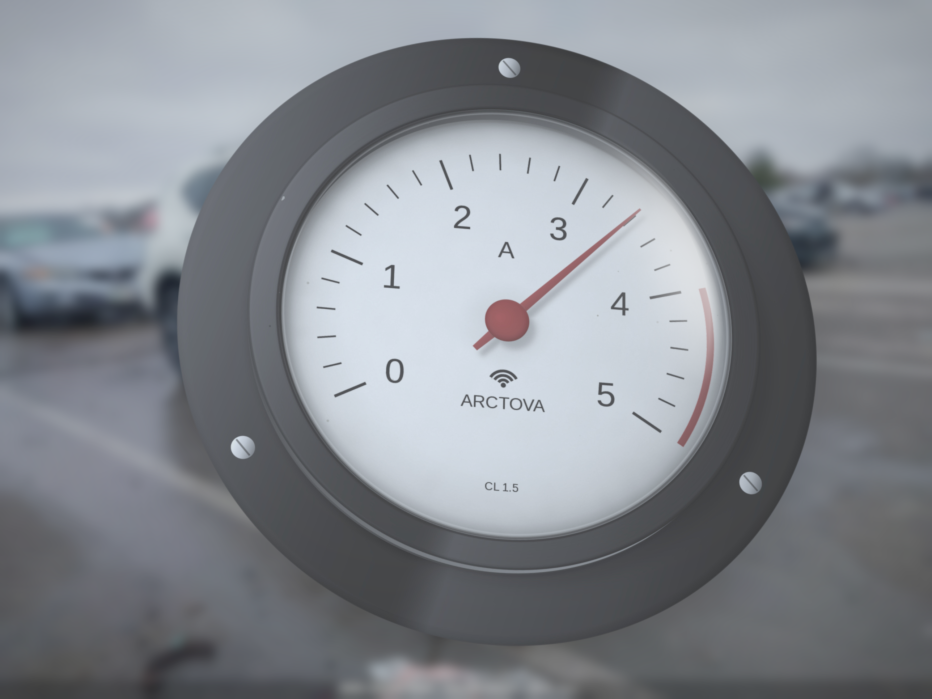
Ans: {"value": 3.4, "unit": "A"}
